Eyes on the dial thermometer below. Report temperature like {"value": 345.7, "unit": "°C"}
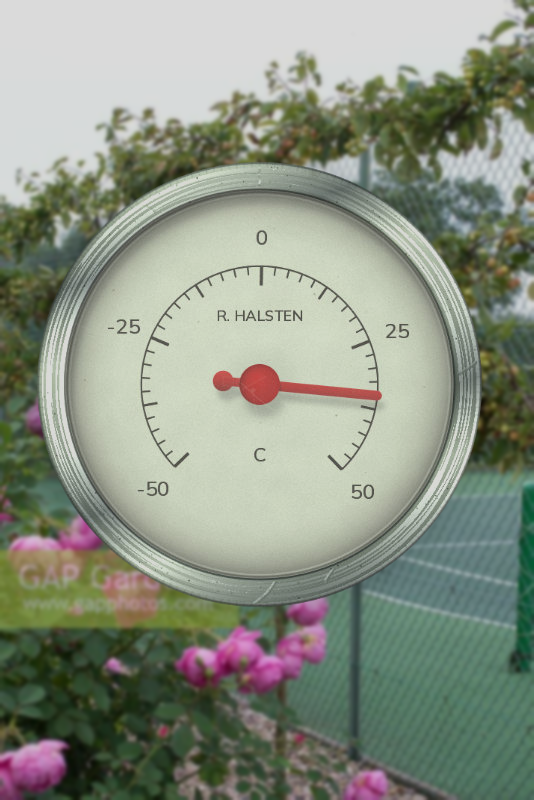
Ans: {"value": 35, "unit": "°C"}
